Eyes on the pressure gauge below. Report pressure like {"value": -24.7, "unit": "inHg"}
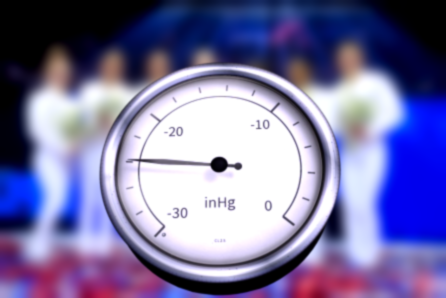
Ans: {"value": -24, "unit": "inHg"}
